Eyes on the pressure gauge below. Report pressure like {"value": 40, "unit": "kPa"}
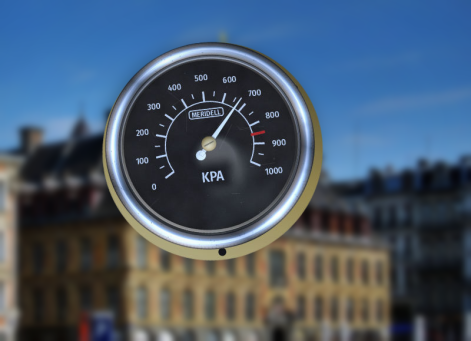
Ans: {"value": 675, "unit": "kPa"}
